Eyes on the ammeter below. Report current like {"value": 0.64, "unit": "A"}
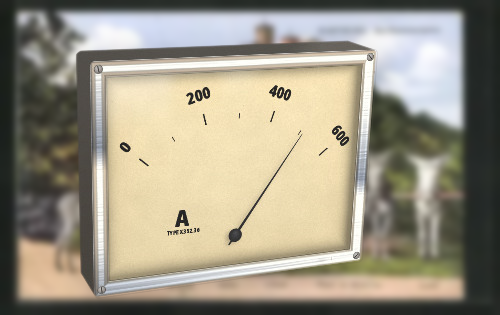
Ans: {"value": 500, "unit": "A"}
